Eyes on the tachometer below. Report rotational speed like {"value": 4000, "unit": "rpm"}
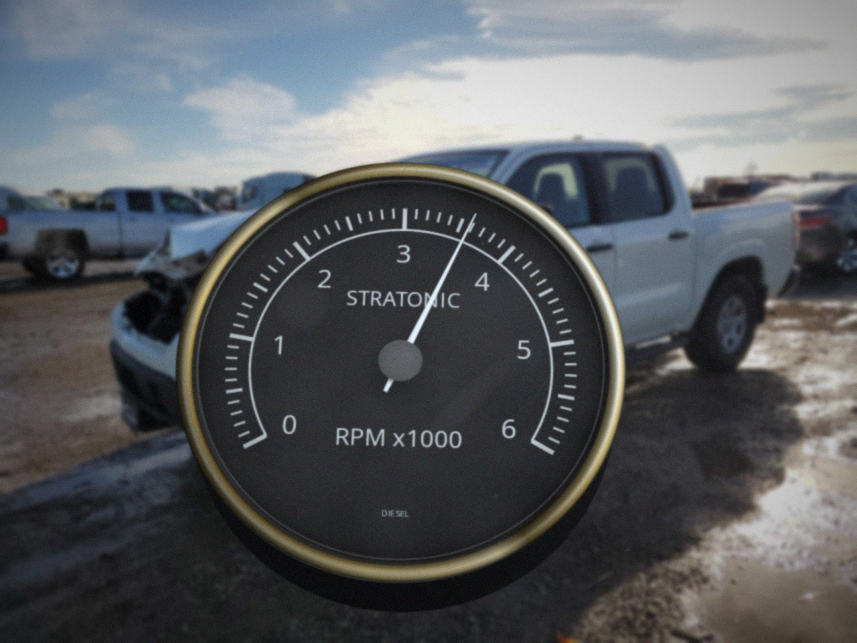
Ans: {"value": 3600, "unit": "rpm"}
